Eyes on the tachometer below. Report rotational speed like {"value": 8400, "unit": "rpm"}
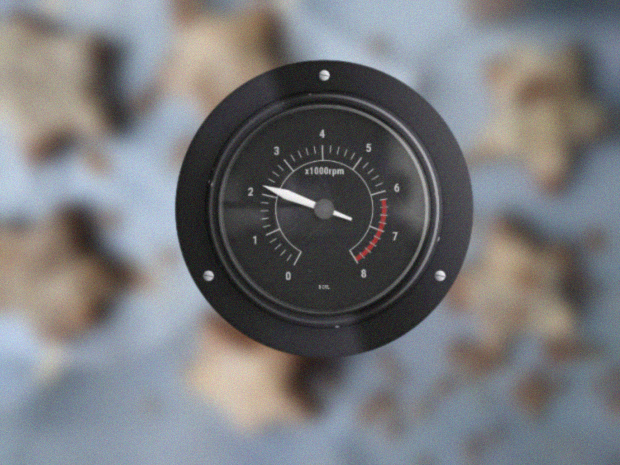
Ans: {"value": 2200, "unit": "rpm"}
